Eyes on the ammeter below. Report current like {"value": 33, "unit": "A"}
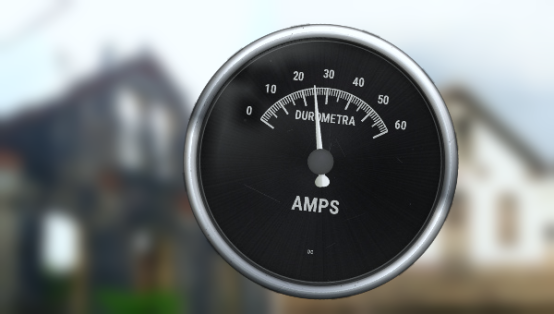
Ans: {"value": 25, "unit": "A"}
